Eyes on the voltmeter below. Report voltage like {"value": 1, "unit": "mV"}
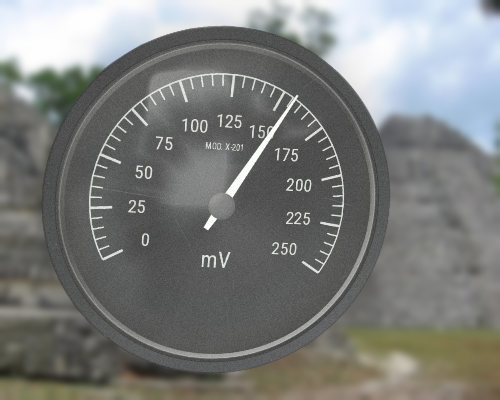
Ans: {"value": 155, "unit": "mV"}
